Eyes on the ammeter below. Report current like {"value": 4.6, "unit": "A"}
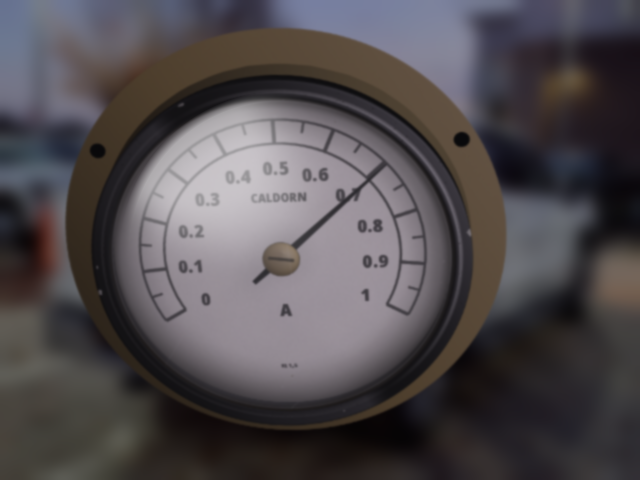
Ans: {"value": 0.7, "unit": "A"}
